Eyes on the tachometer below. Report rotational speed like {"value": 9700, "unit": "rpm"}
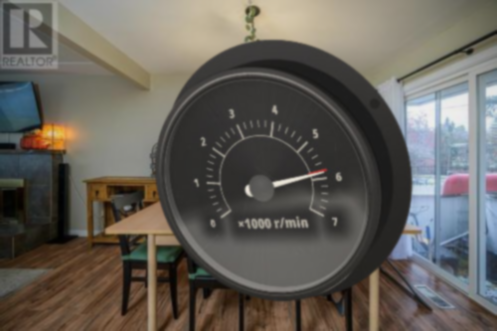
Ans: {"value": 5800, "unit": "rpm"}
